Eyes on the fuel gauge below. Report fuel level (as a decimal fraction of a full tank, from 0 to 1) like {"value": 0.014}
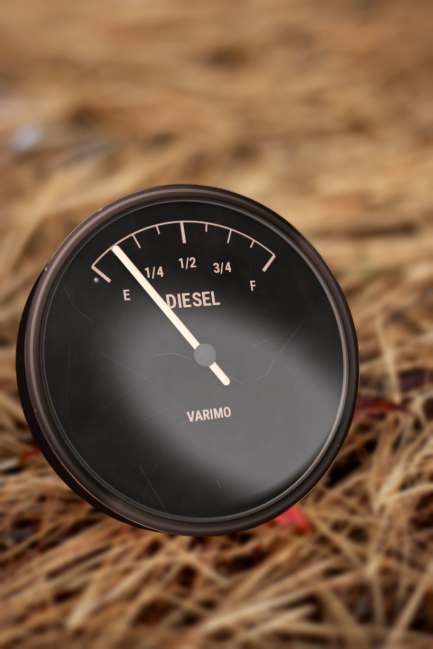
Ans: {"value": 0.125}
